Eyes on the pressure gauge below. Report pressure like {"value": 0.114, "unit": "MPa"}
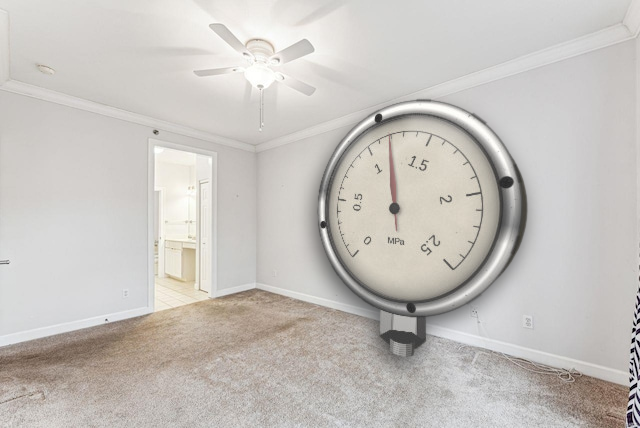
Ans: {"value": 1.2, "unit": "MPa"}
